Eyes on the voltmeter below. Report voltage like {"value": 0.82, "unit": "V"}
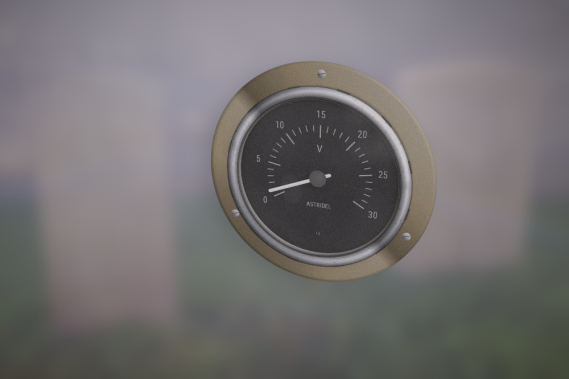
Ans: {"value": 1, "unit": "V"}
